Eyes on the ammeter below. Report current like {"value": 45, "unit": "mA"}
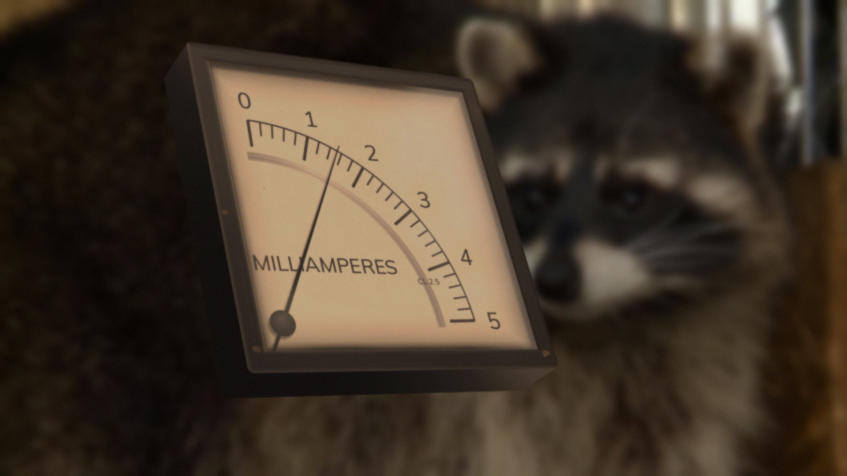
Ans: {"value": 1.5, "unit": "mA"}
